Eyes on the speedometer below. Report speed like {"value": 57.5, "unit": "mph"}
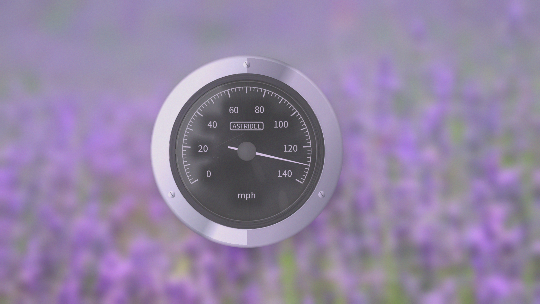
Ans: {"value": 130, "unit": "mph"}
